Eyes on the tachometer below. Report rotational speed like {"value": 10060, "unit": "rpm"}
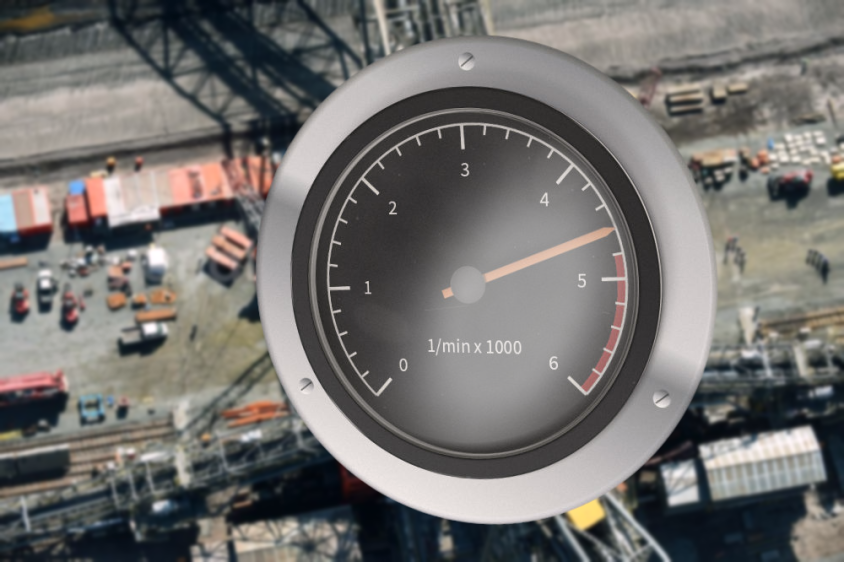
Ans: {"value": 4600, "unit": "rpm"}
